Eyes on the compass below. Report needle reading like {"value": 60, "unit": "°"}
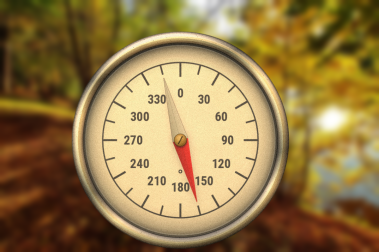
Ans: {"value": 165, "unit": "°"}
